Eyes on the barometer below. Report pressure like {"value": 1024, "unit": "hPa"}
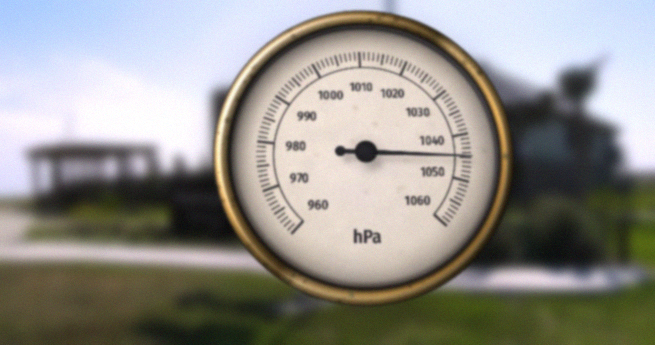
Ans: {"value": 1045, "unit": "hPa"}
